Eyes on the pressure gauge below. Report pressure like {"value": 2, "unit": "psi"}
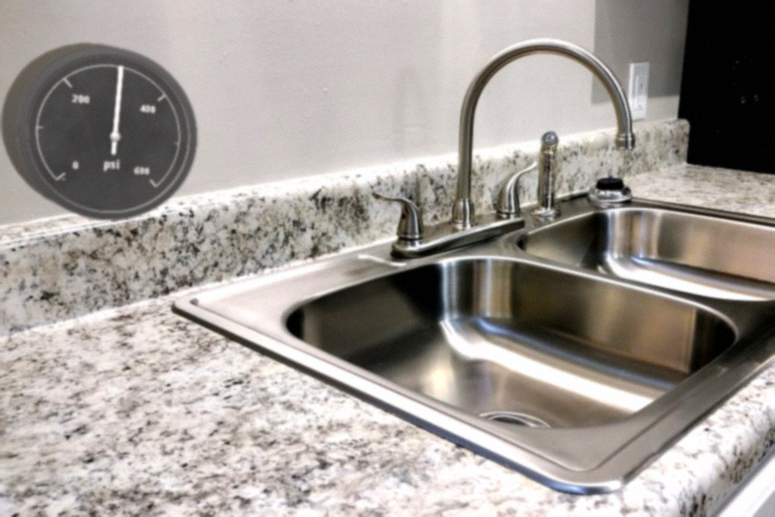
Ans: {"value": 300, "unit": "psi"}
